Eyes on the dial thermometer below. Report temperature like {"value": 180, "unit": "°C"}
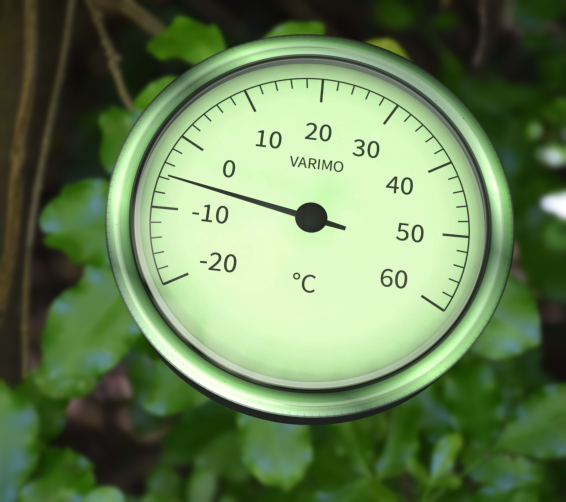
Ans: {"value": -6, "unit": "°C"}
